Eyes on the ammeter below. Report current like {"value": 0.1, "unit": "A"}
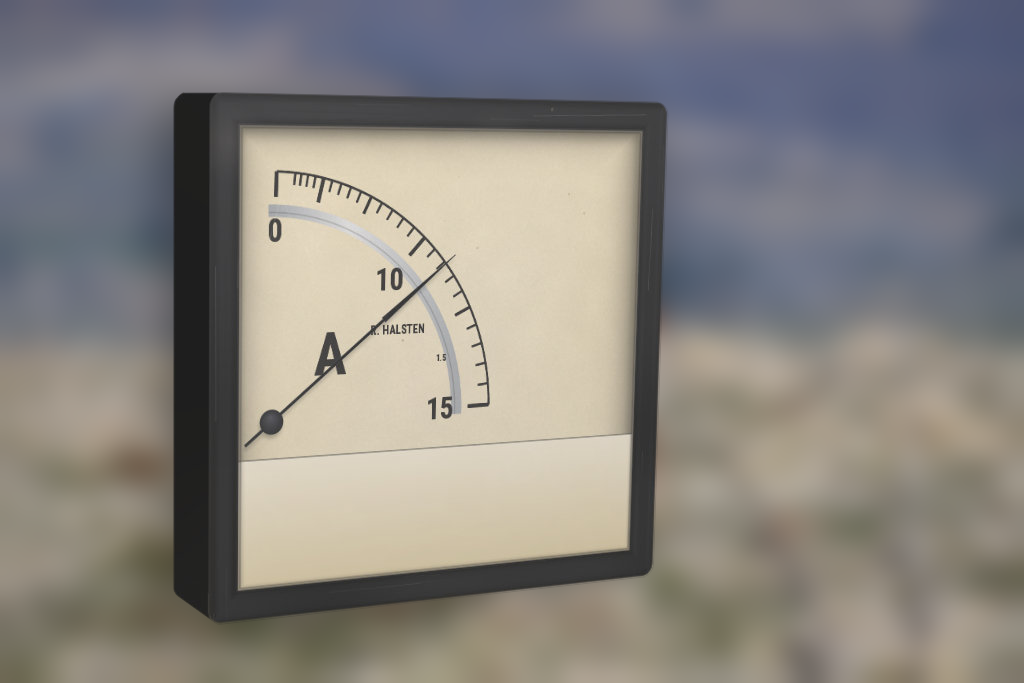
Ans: {"value": 11, "unit": "A"}
